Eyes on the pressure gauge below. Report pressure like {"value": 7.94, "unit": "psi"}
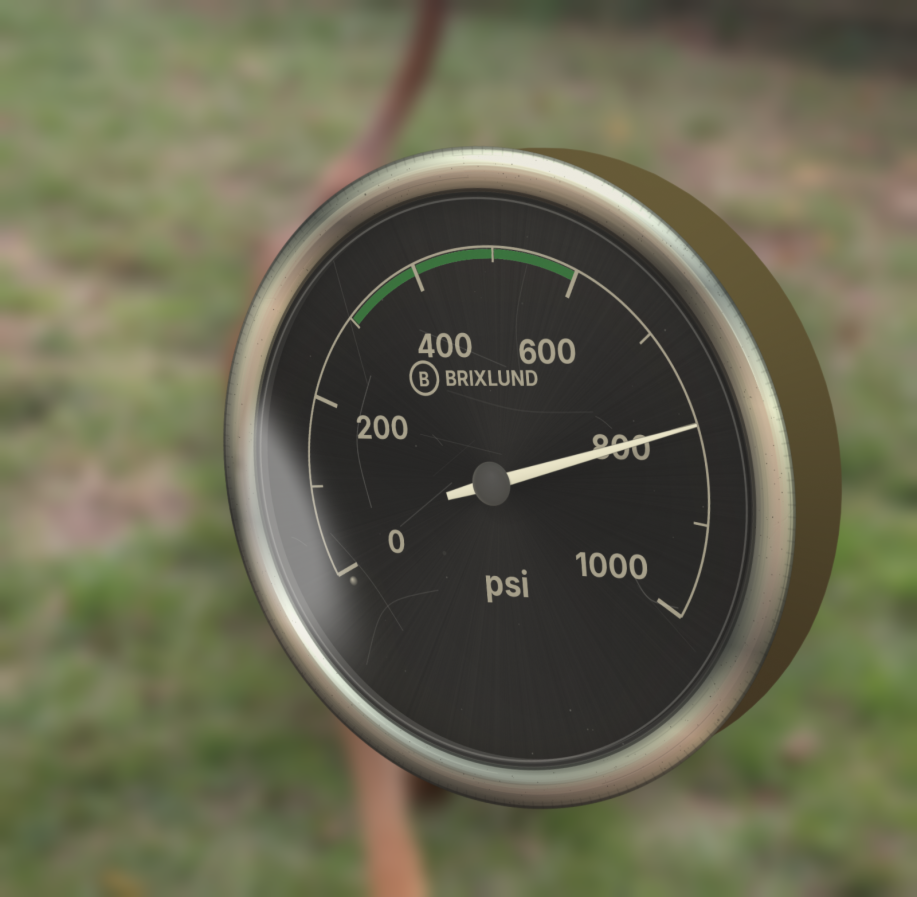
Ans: {"value": 800, "unit": "psi"}
